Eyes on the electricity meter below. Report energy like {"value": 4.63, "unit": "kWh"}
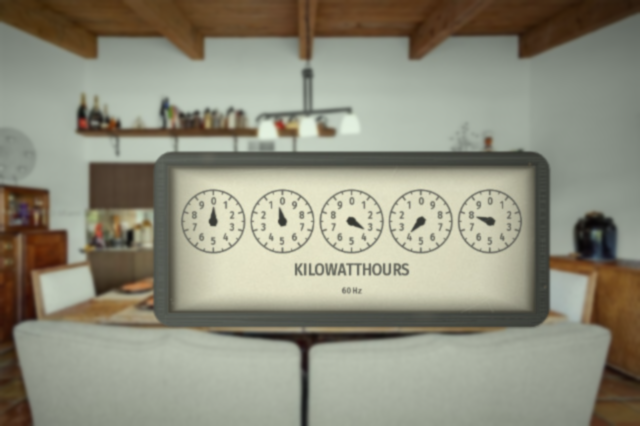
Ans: {"value": 338, "unit": "kWh"}
